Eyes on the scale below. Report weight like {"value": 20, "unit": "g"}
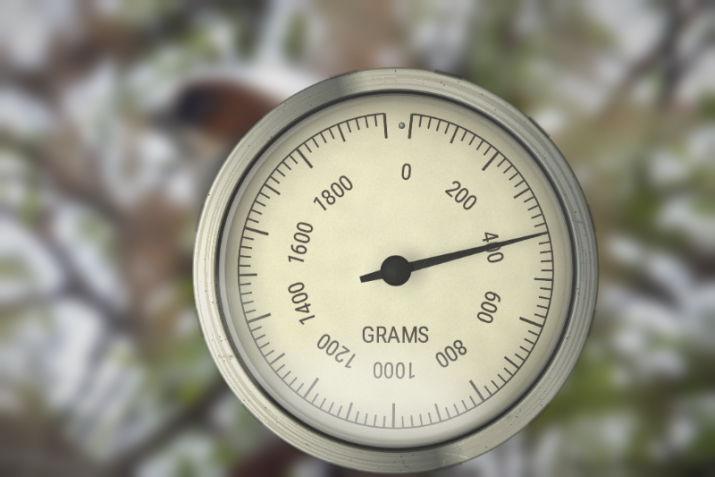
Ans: {"value": 400, "unit": "g"}
